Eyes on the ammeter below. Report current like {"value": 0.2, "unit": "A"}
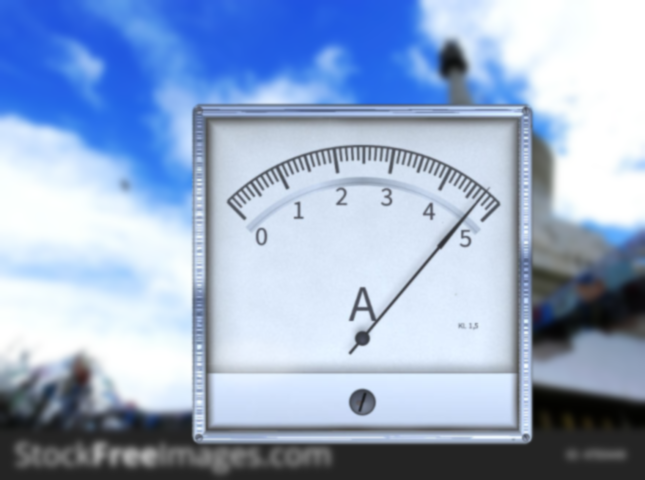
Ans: {"value": 4.7, "unit": "A"}
